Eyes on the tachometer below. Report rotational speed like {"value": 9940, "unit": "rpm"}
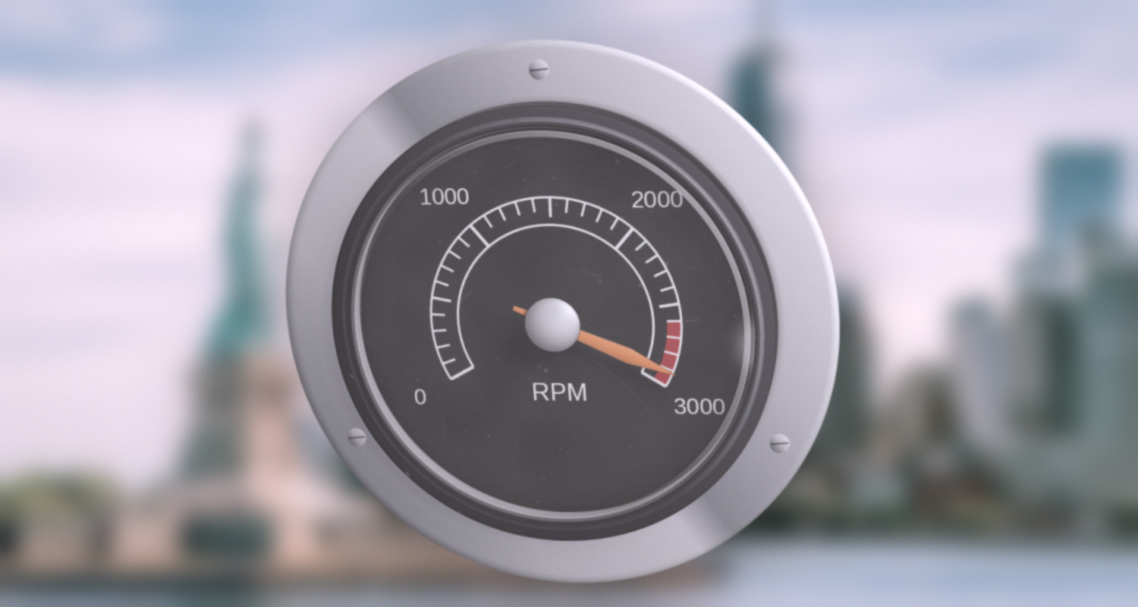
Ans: {"value": 2900, "unit": "rpm"}
